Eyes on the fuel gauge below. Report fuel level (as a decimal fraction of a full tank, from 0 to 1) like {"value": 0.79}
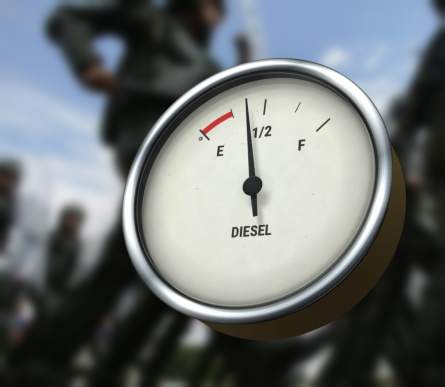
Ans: {"value": 0.375}
